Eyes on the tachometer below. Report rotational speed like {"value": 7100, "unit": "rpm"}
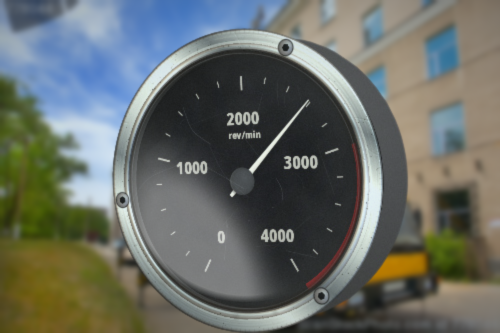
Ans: {"value": 2600, "unit": "rpm"}
